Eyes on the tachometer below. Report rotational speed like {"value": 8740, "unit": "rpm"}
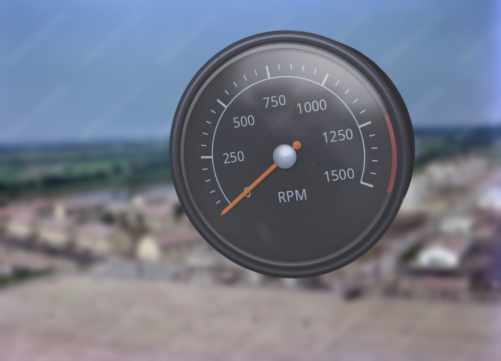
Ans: {"value": 0, "unit": "rpm"}
